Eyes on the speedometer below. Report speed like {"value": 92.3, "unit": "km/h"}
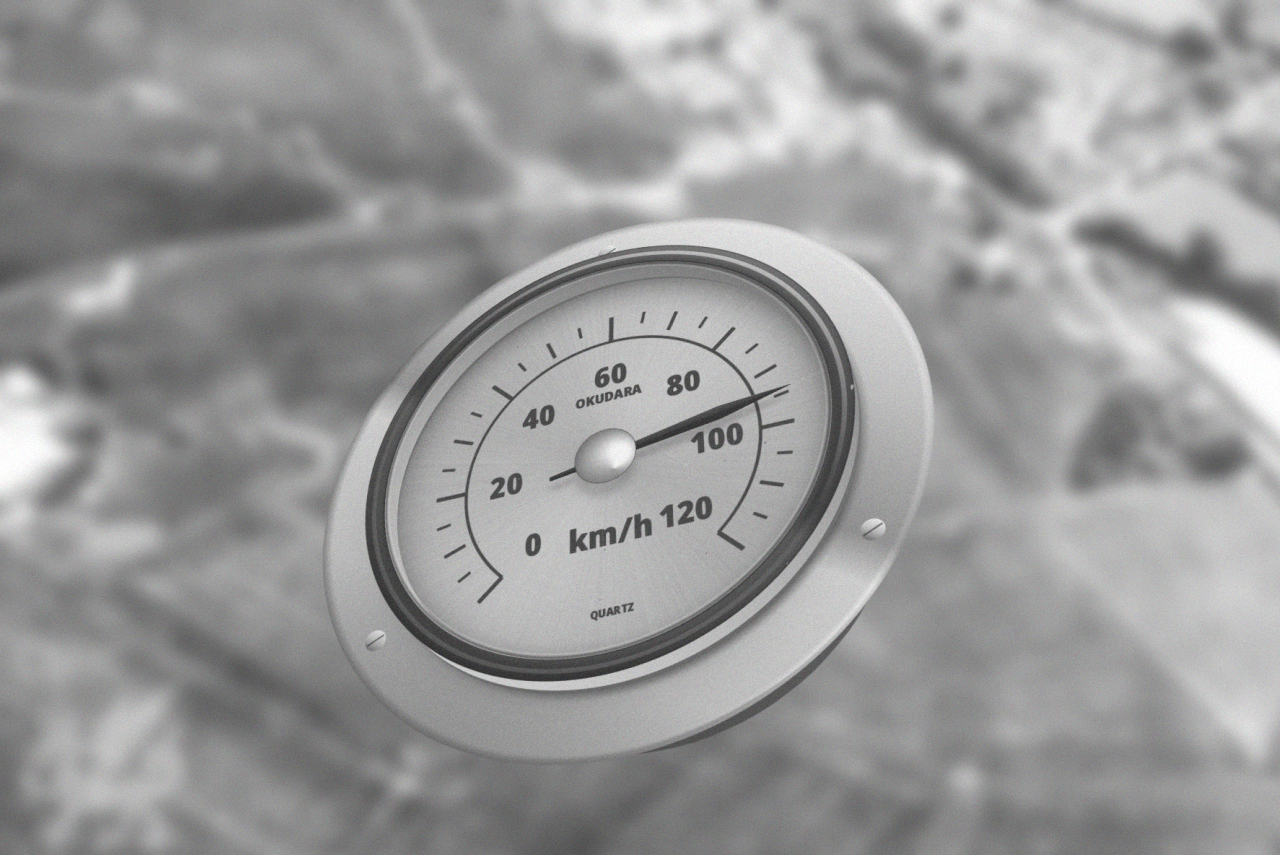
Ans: {"value": 95, "unit": "km/h"}
